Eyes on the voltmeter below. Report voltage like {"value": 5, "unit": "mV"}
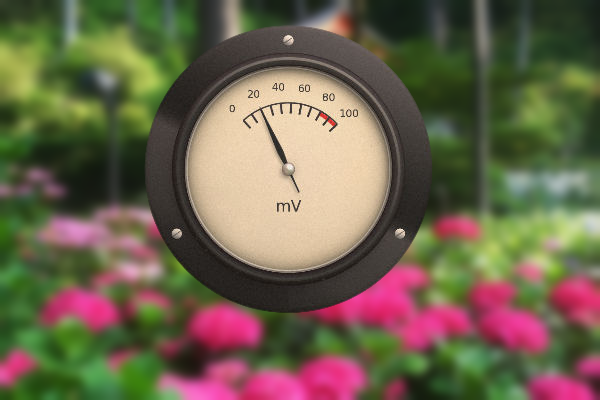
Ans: {"value": 20, "unit": "mV"}
